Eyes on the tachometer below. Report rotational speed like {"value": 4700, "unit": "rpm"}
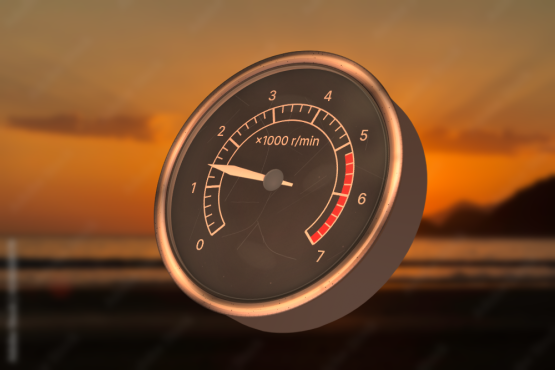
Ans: {"value": 1400, "unit": "rpm"}
